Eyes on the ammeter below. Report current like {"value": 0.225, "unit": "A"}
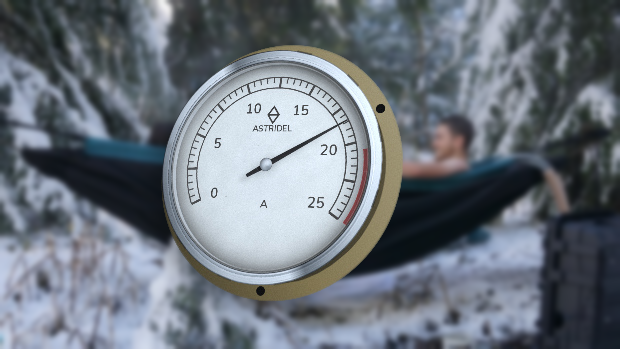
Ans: {"value": 18.5, "unit": "A"}
